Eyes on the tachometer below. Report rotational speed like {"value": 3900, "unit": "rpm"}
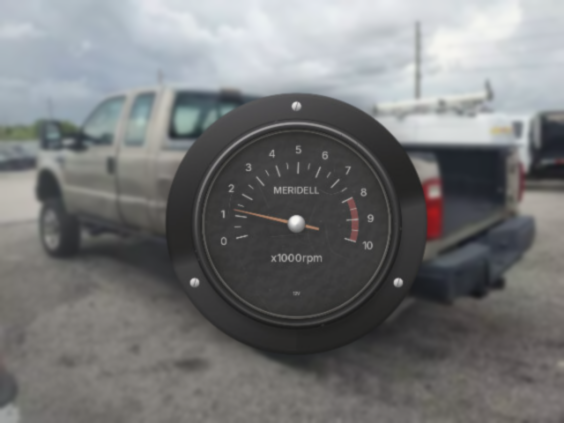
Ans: {"value": 1250, "unit": "rpm"}
